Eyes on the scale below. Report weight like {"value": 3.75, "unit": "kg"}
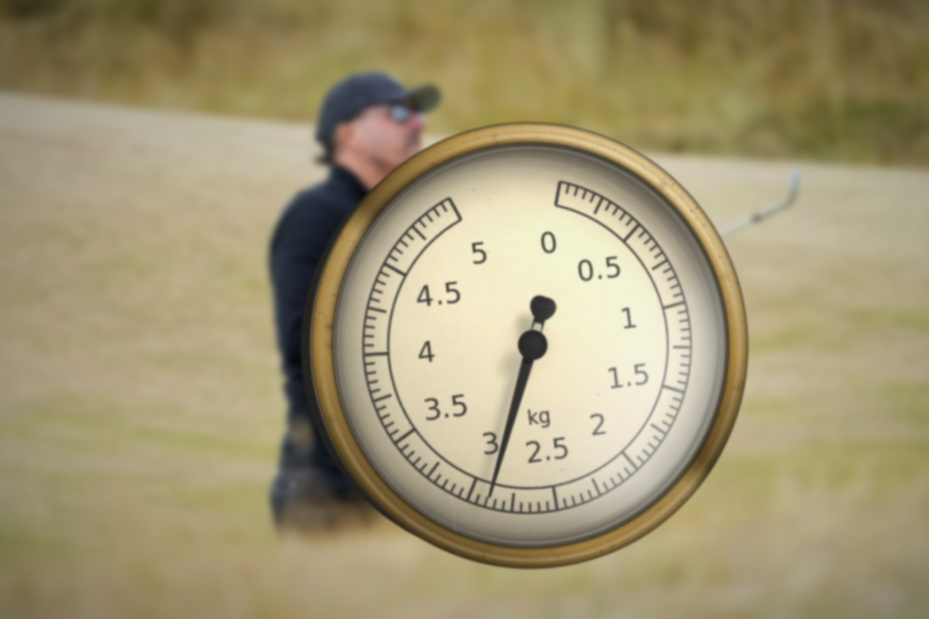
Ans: {"value": 2.9, "unit": "kg"}
